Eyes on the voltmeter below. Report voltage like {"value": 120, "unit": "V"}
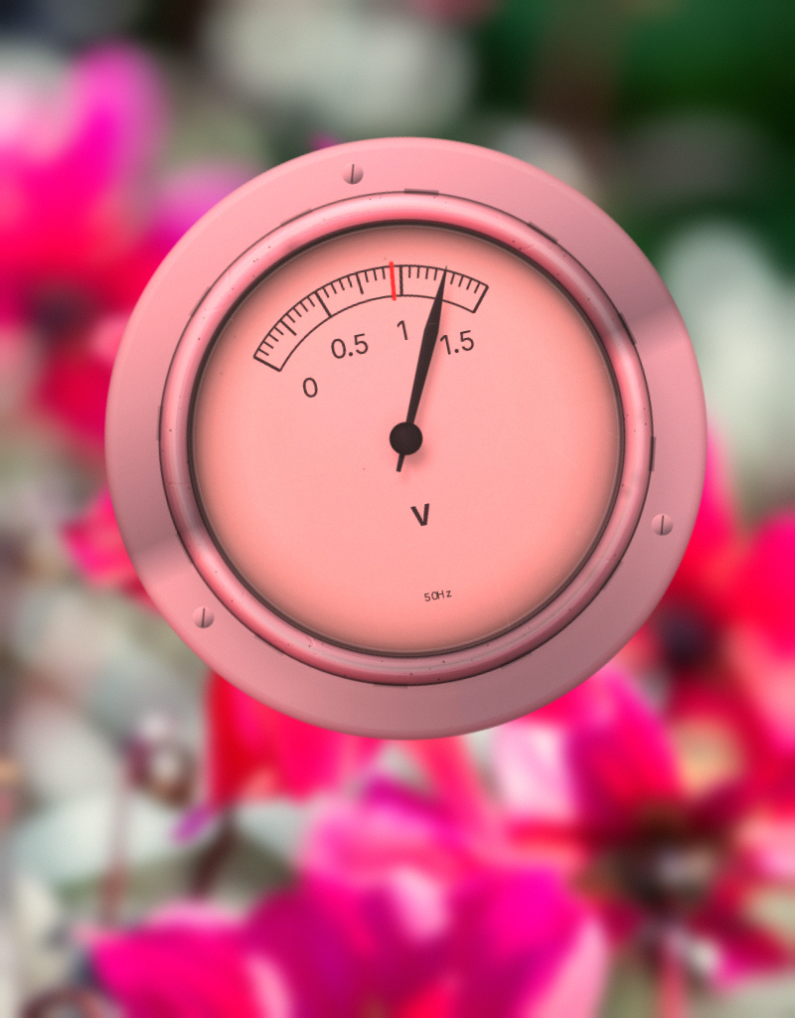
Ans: {"value": 1.25, "unit": "V"}
